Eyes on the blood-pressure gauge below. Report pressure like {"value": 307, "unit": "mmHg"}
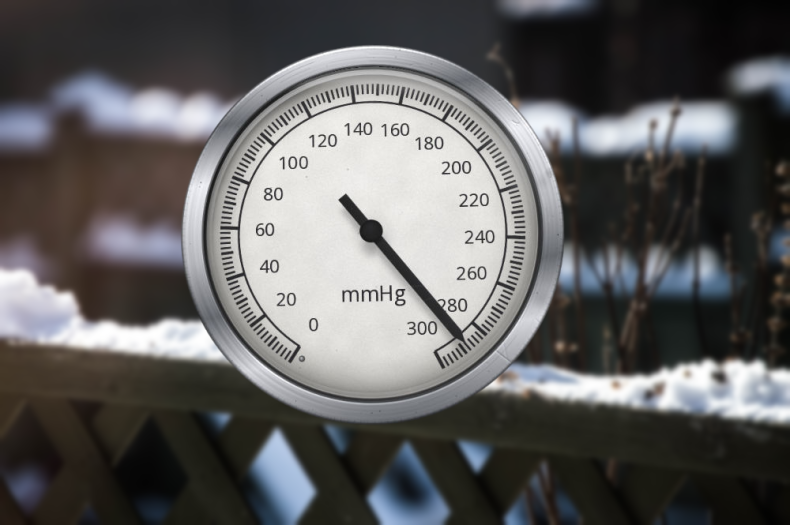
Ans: {"value": 288, "unit": "mmHg"}
